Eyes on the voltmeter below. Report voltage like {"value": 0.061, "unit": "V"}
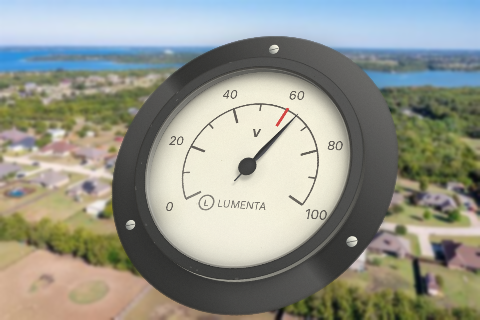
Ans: {"value": 65, "unit": "V"}
